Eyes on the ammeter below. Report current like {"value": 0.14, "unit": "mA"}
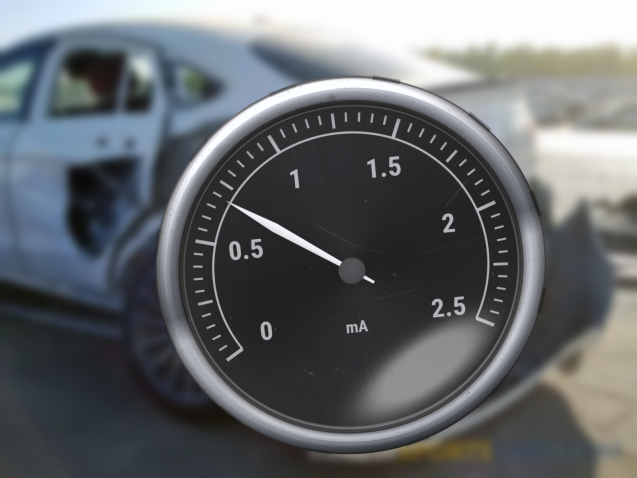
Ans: {"value": 0.7, "unit": "mA"}
